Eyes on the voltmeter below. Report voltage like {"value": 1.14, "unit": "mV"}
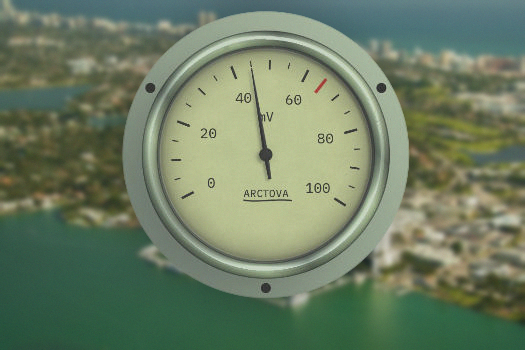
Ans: {"value": 45, "unit": "mV"}
